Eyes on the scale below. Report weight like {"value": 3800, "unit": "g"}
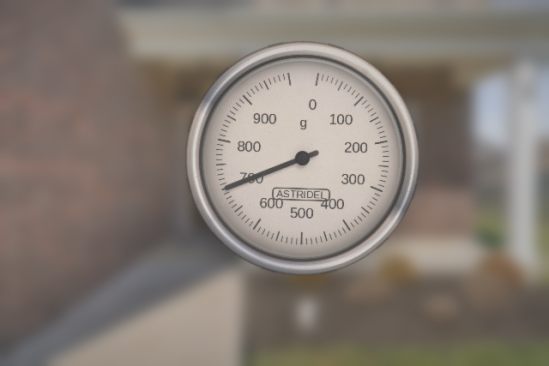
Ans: {"value": 700, "unit": "g"}
